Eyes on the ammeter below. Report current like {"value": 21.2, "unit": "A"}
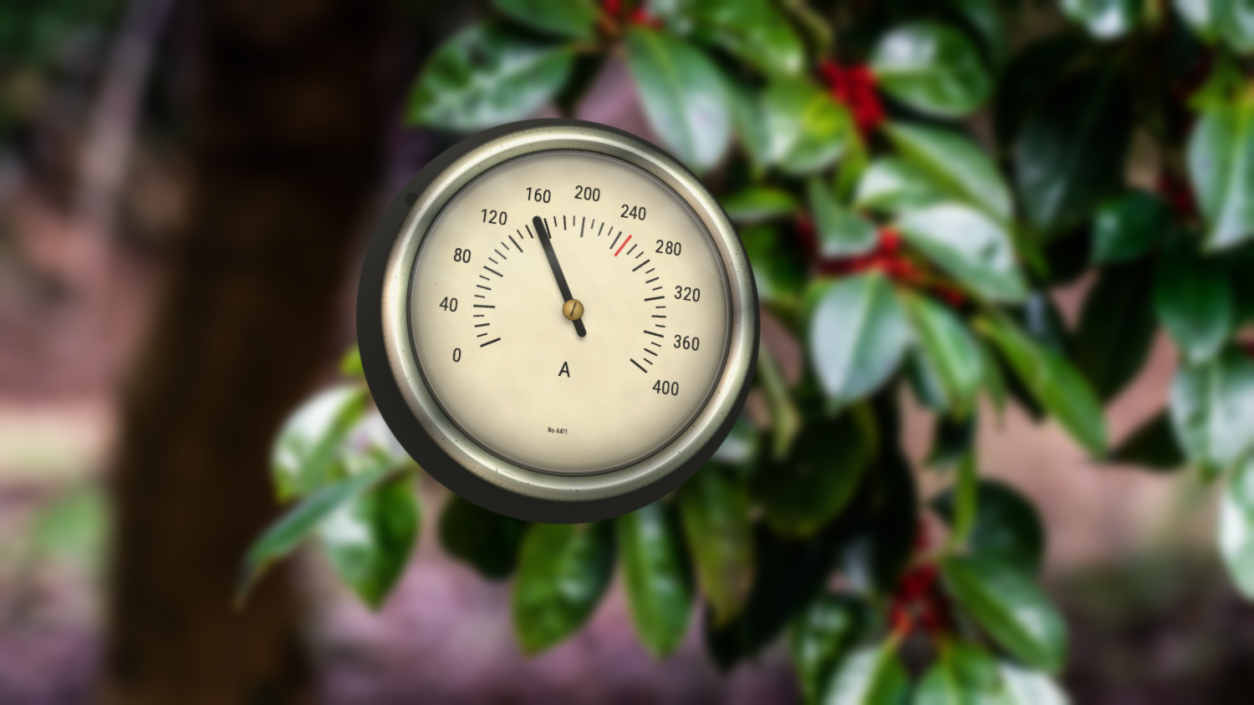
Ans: {"value": 150, "unit": "A"}
